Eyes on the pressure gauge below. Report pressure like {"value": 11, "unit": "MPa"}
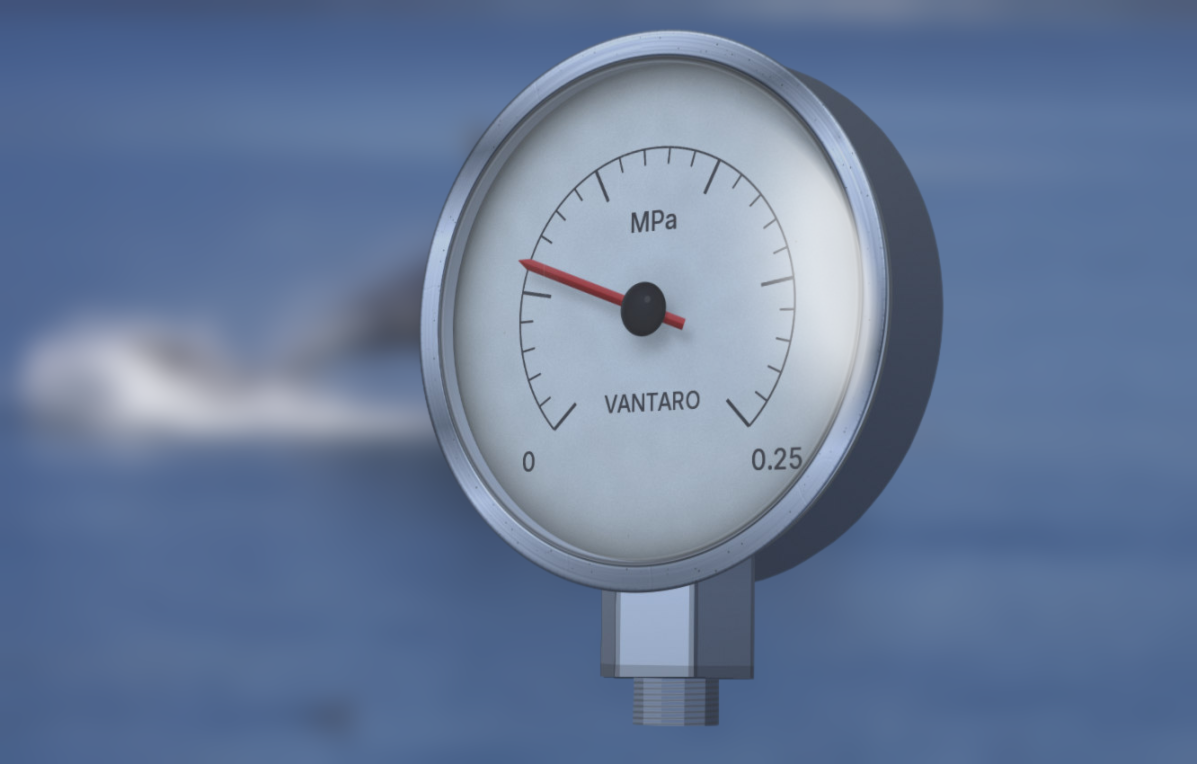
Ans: {"value": 0.06, "unit": "MPa"}
